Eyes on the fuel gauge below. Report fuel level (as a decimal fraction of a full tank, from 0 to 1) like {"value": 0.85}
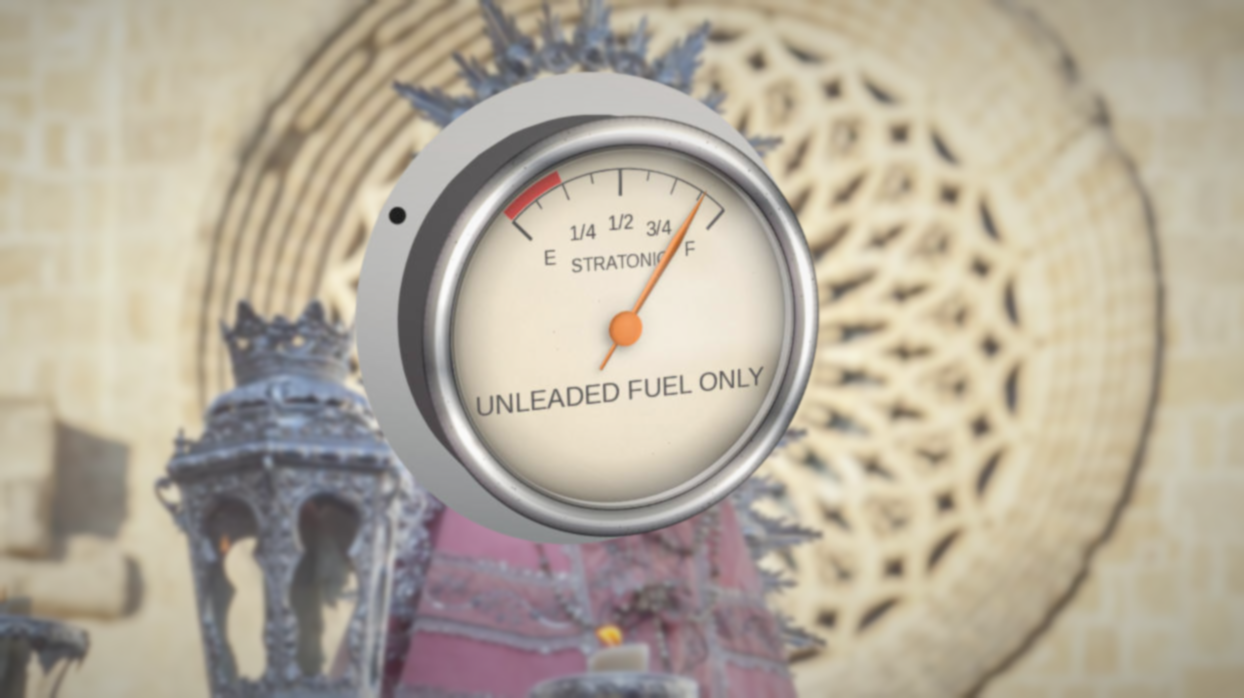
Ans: {"value": 0.875}
